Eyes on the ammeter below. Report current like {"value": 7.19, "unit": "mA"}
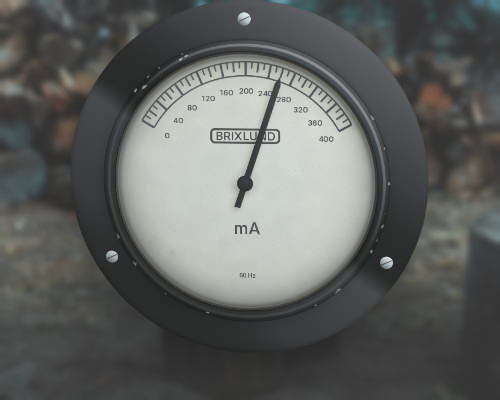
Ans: {"value": 260, "unit": "mA"}
